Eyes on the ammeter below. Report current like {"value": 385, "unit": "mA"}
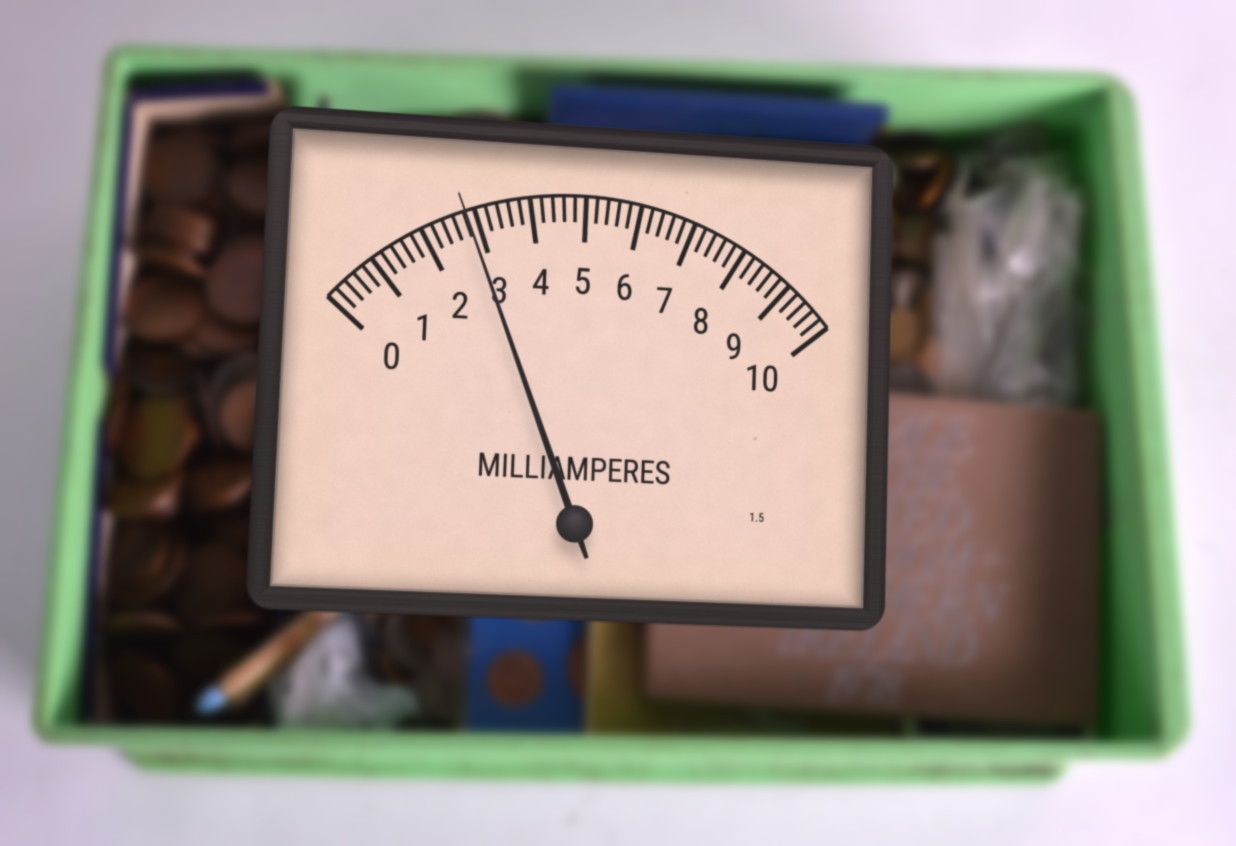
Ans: {"value": 2.8, "unit": "mA"}
